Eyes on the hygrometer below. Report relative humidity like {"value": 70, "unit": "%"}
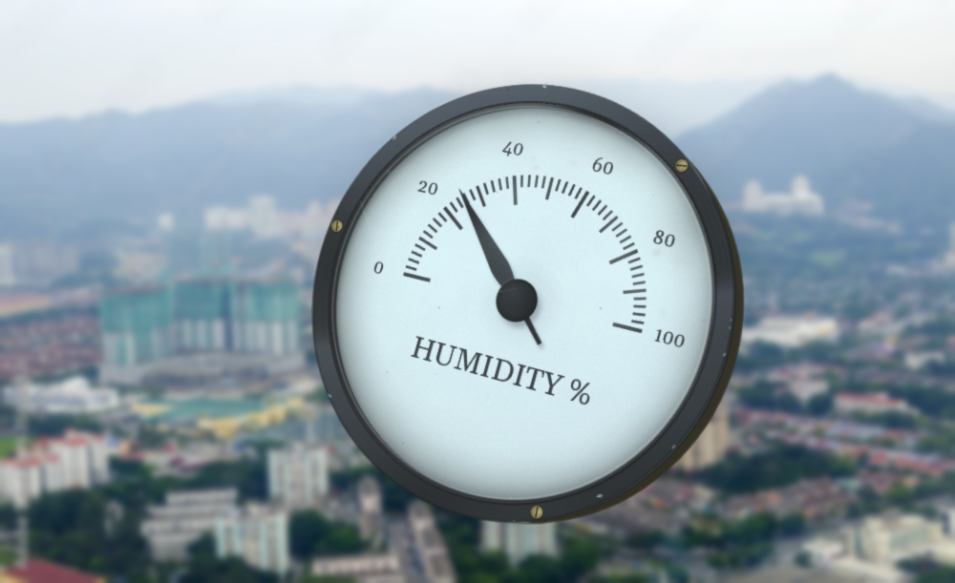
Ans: {"value": 26, "unit": "%"}
